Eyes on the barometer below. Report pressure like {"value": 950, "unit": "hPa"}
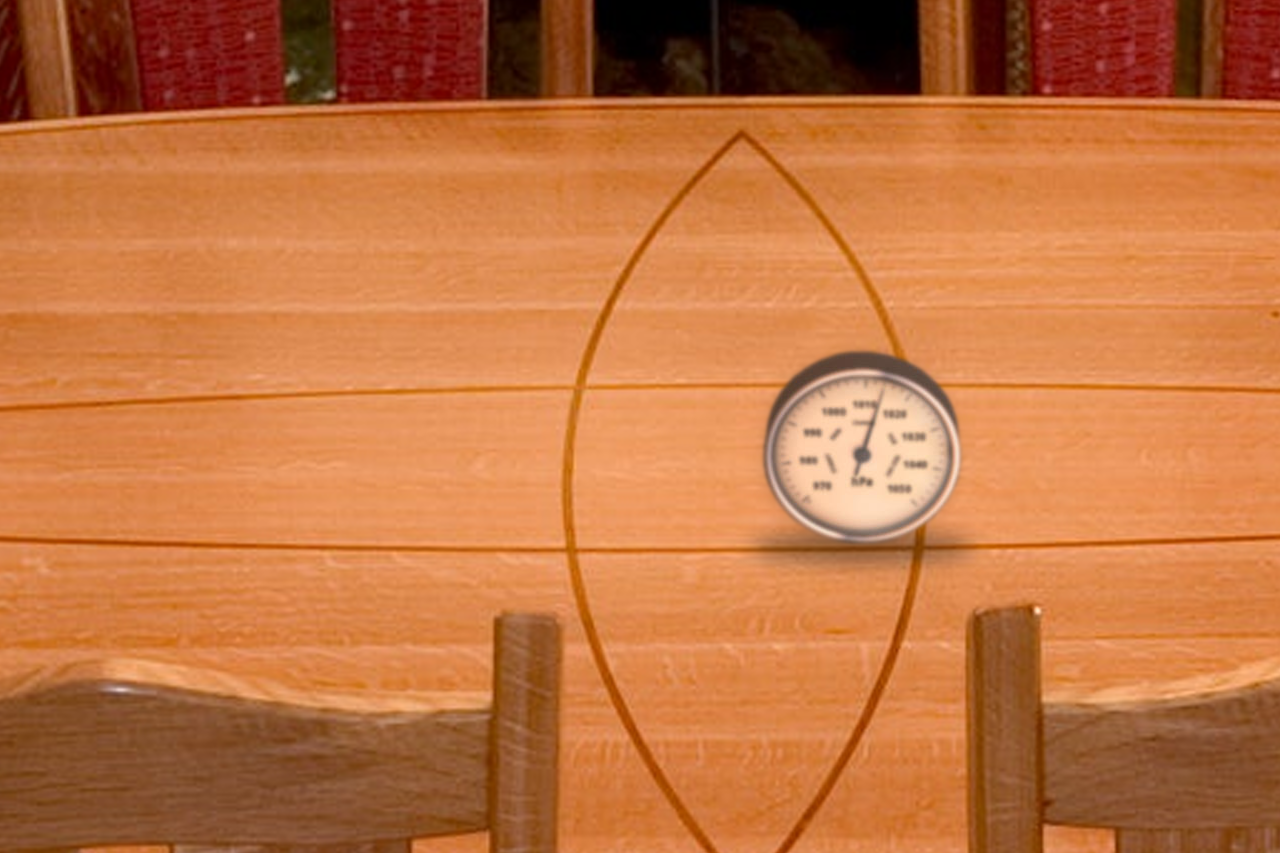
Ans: {"value": 1014, "unit": "hPa"}
